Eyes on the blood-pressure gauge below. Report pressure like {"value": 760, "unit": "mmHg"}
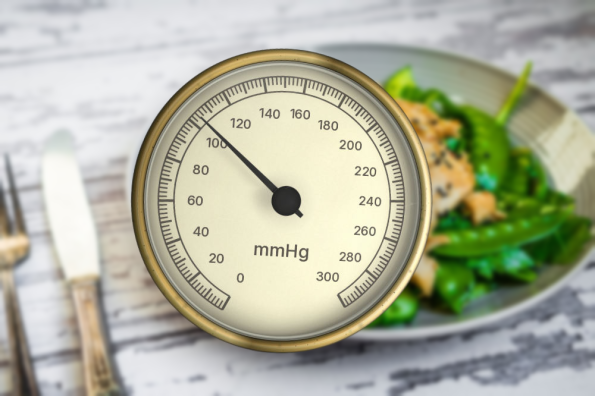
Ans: {"value": 104, "unit": "mmHg"}
